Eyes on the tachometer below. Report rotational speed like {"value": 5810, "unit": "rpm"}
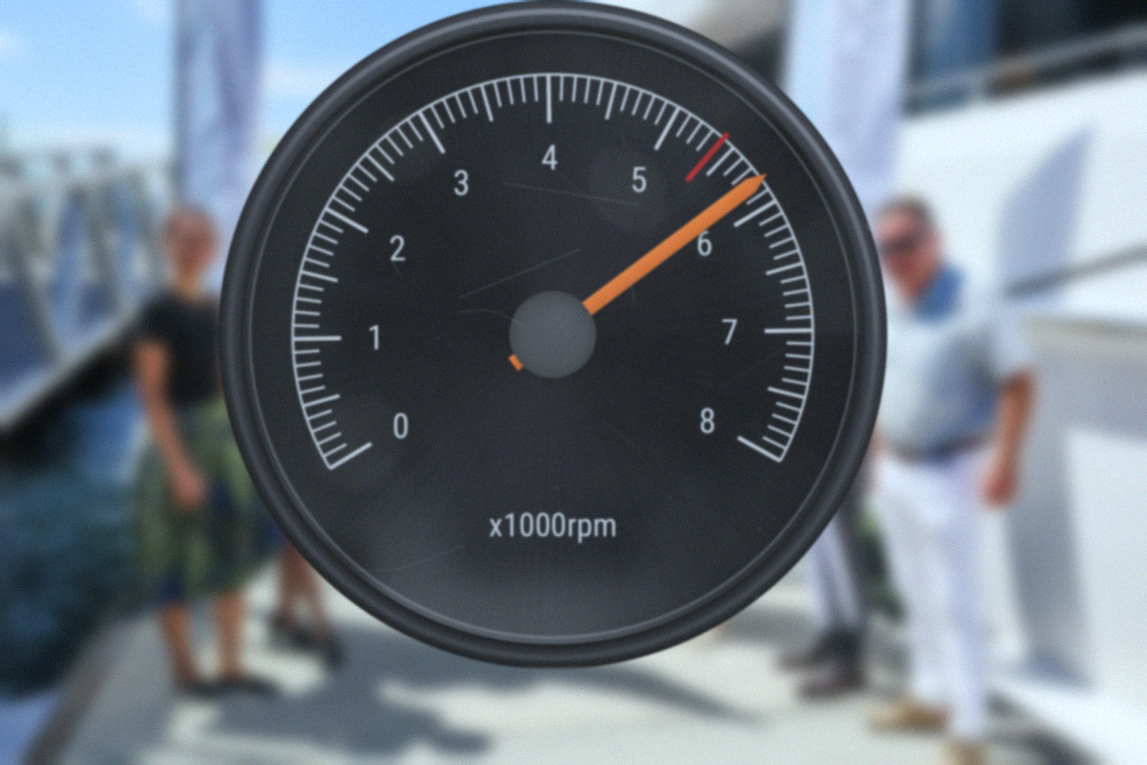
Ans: {"value": 5800, "unit": "rpm"}
